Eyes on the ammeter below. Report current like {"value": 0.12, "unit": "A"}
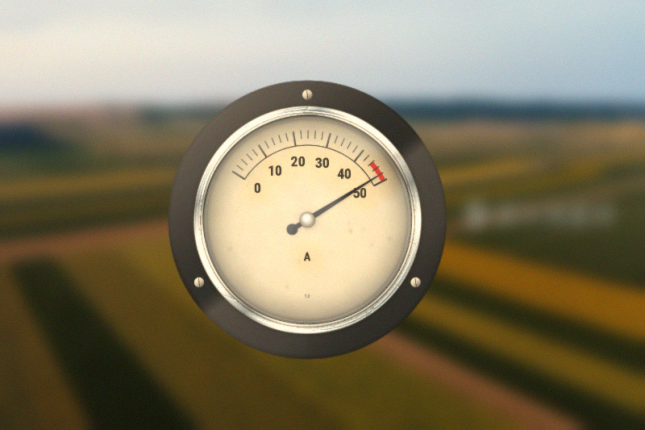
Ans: {"value": 48, "unit": "A"}
